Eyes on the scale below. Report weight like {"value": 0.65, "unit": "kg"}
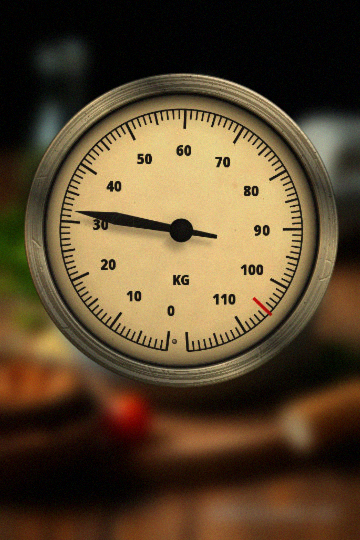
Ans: {"value": 32, "unit": "kg"}
